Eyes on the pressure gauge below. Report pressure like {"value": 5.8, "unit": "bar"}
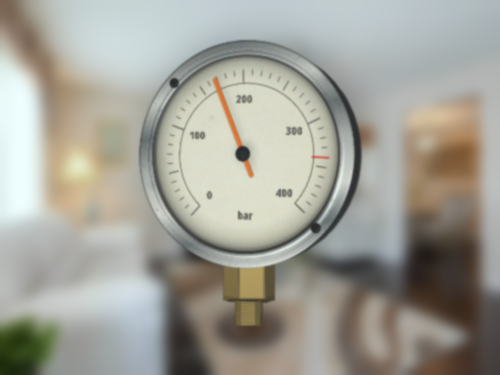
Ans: {"value": 170, "unit": "bar"}
